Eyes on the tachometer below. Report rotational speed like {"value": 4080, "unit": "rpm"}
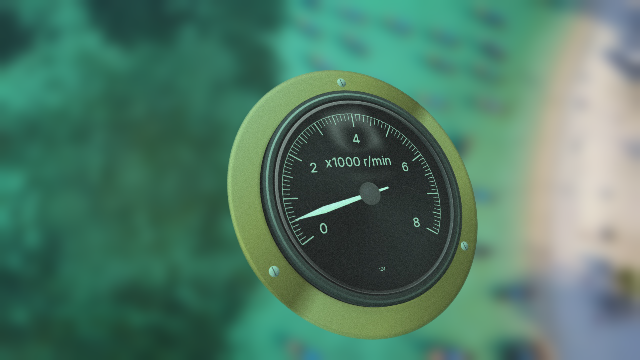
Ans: {"value": 500, "unit": "rpm"}
